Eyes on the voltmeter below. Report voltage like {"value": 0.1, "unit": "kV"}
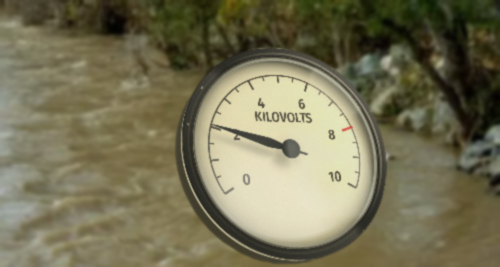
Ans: {"value": 2, "unit": "kV"}
